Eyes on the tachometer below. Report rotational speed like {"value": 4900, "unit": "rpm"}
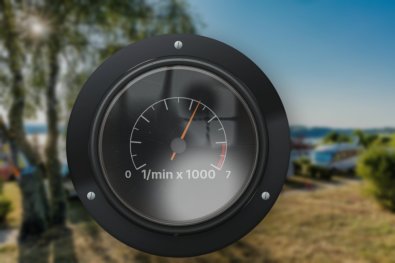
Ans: {"value": 4250, "unit": "rpm"}
